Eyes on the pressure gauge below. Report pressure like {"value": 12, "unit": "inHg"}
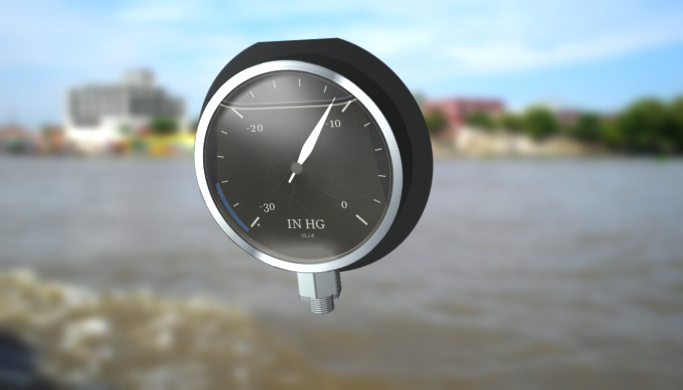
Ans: {"value": -11, "unit": "inHg"}
